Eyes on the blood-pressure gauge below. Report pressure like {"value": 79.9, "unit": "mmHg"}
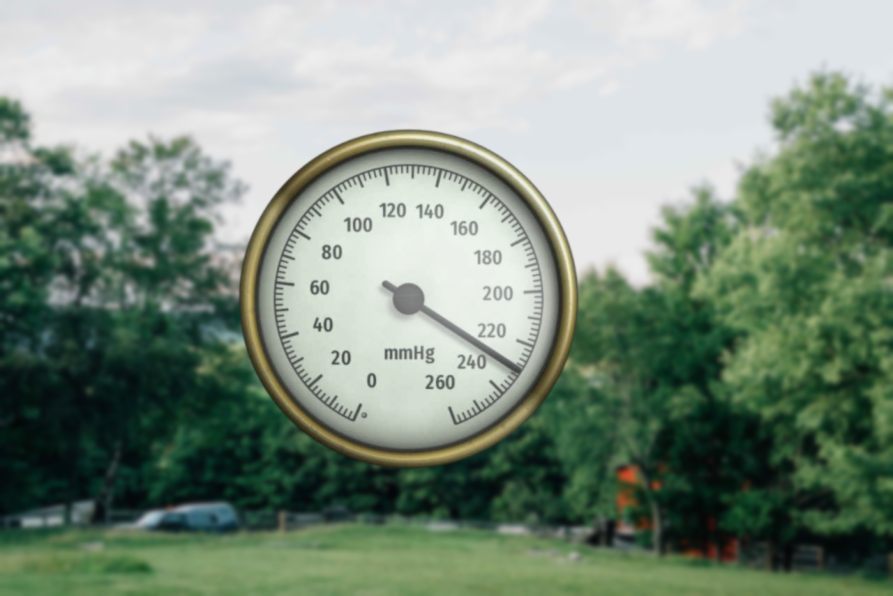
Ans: {"value": 230, "unit": "mmHg"}
